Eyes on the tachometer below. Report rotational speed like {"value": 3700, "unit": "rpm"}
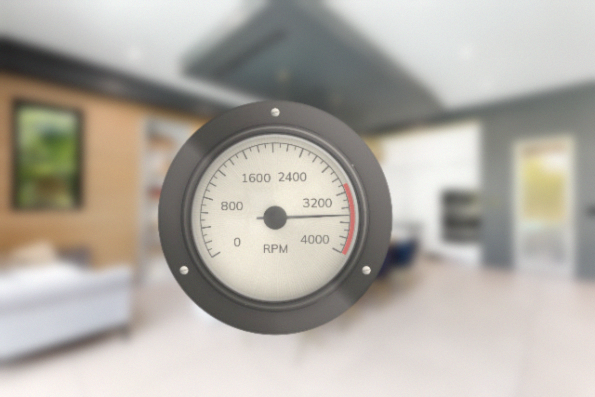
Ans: {"value": 3500, "unit": "rpm"}
